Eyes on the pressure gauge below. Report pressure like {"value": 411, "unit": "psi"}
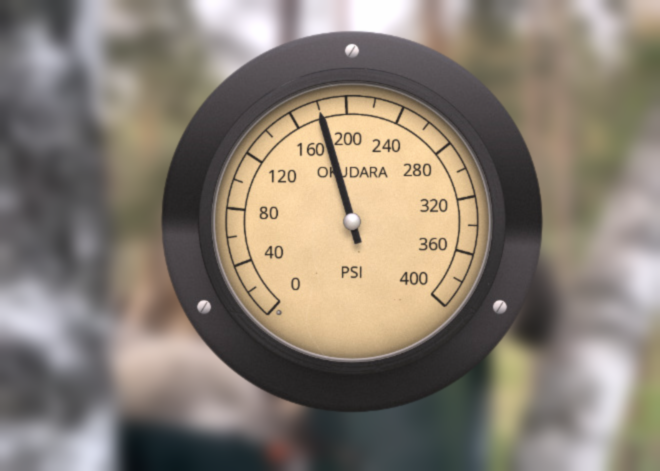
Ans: {"value": 180, "unit": "psi"}
